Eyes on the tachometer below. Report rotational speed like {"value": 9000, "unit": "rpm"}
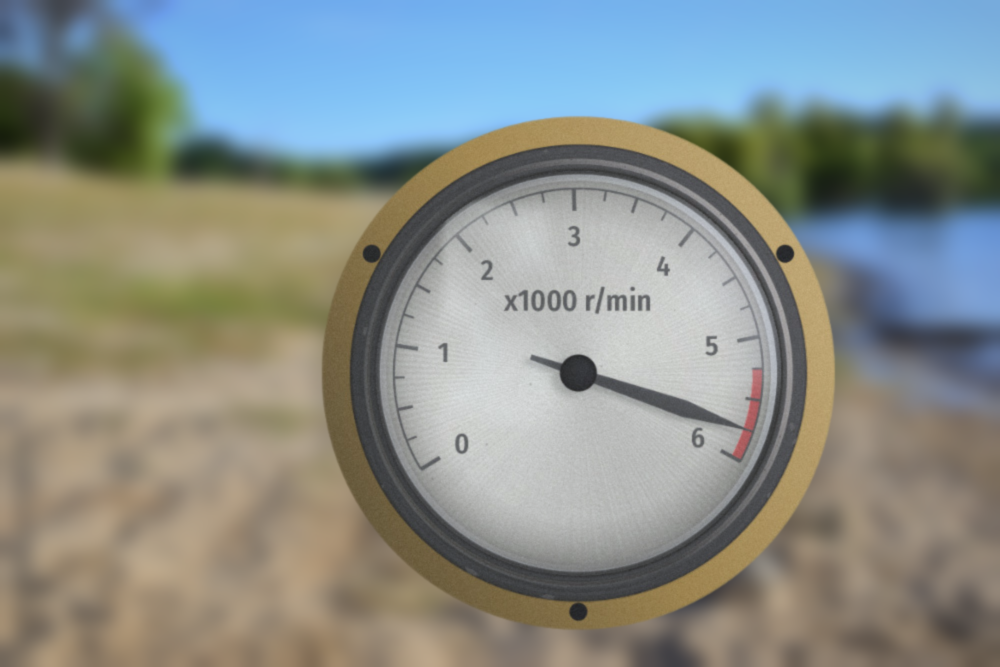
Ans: {"value": 5750, "unit": "rpm"}
